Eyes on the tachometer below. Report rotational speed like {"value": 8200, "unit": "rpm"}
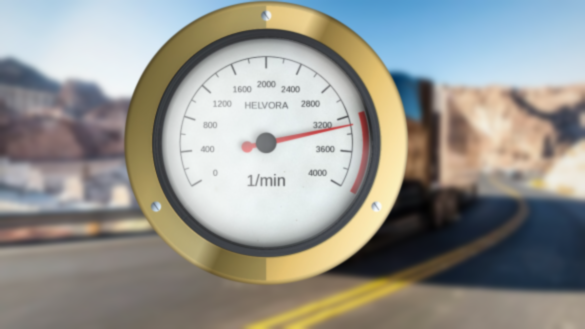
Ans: {"value": 3300, "unit": "rpm"}
